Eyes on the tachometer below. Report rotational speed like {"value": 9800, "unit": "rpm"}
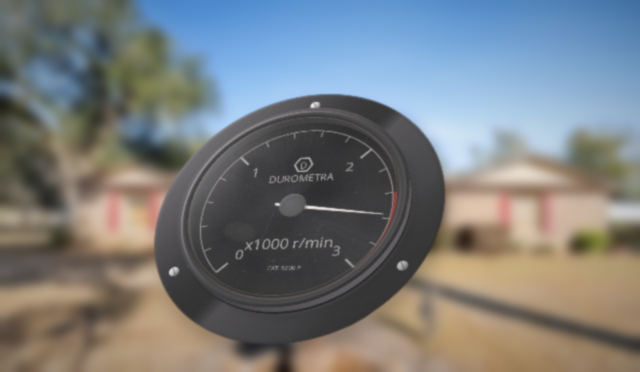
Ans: {"value": 2600, "unit": "rpm"}
